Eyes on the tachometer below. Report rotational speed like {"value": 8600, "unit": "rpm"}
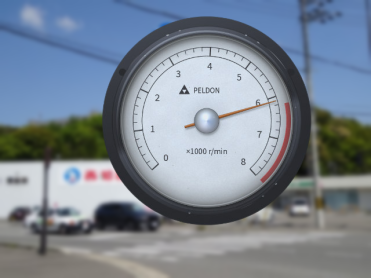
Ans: {"value": 6100, "unit": "rpm"}
